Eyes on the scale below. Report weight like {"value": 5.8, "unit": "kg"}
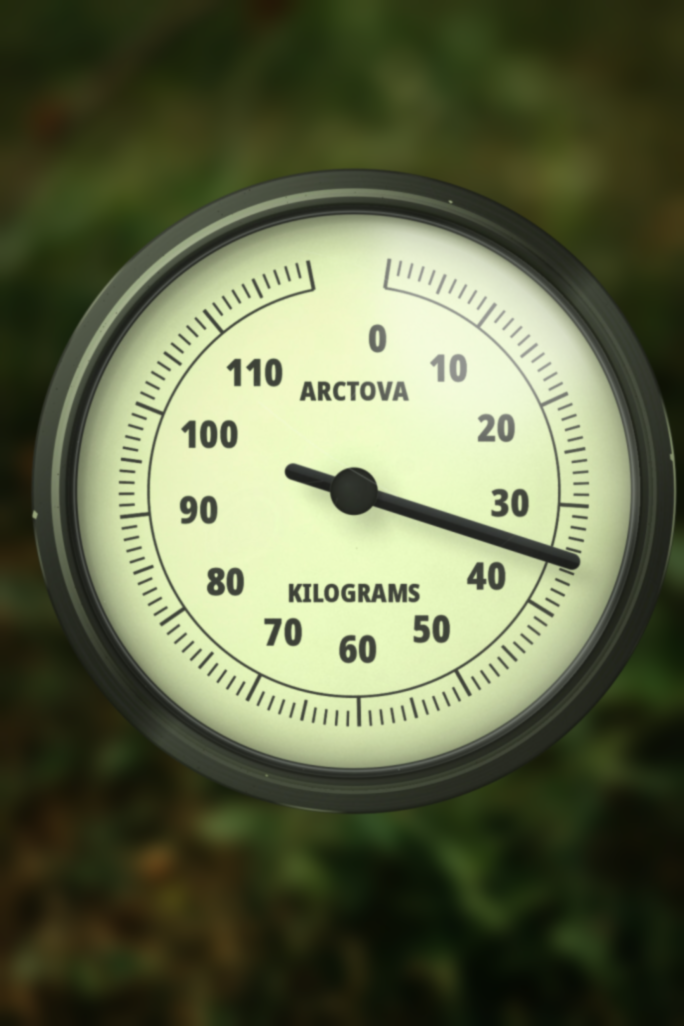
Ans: {"value": 35, "unit": "kg"}
